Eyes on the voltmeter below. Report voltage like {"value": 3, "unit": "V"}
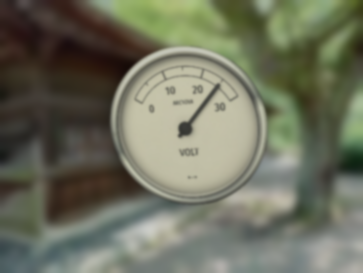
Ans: {"value": 25, "unit": "V"}
